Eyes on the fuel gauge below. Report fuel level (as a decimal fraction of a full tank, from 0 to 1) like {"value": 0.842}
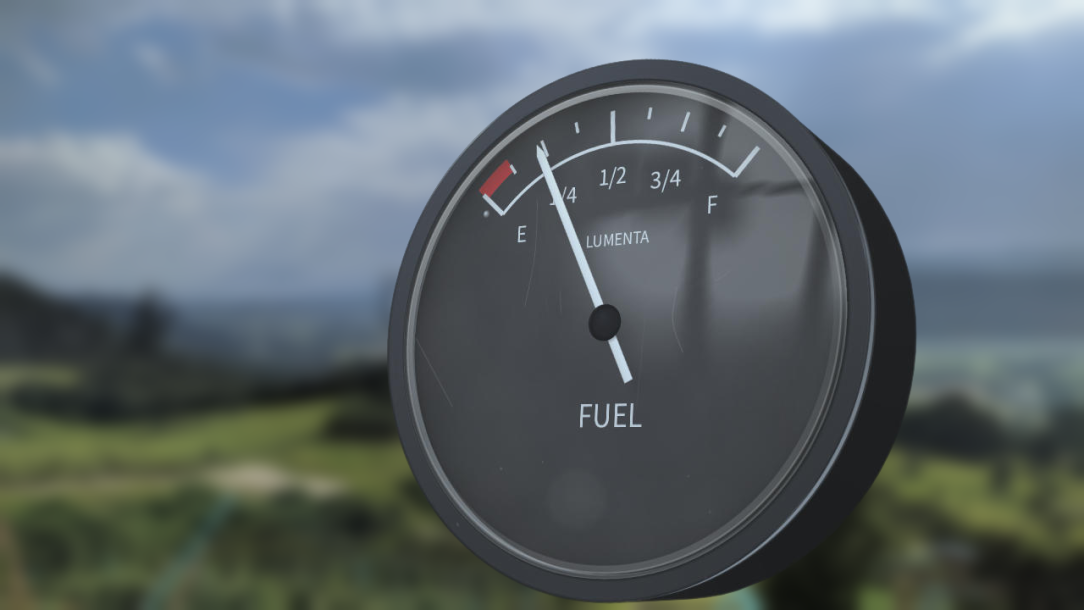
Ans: {"value": 0.25}
